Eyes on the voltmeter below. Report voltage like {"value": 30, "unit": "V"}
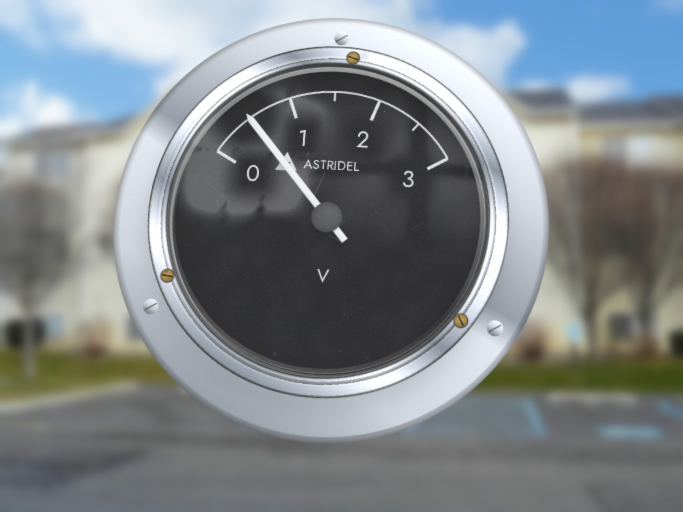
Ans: {"value": 0.5, "unit": "V"}
